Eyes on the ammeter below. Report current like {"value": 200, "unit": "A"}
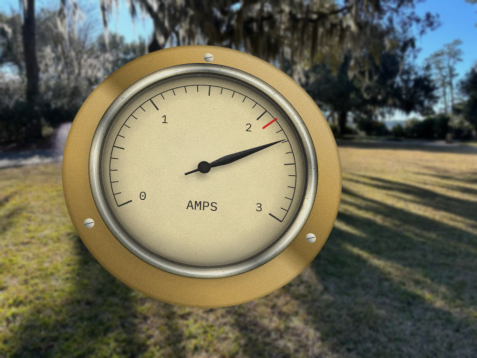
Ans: {"value": 2.3, "unit": "A"}
